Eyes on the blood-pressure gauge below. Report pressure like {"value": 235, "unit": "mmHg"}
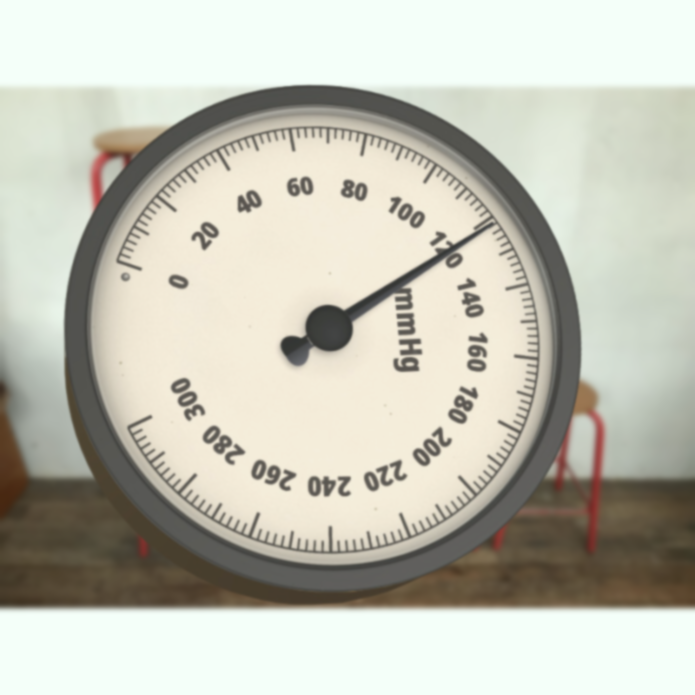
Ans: {"value": 122, "unit": "mmHg"}
